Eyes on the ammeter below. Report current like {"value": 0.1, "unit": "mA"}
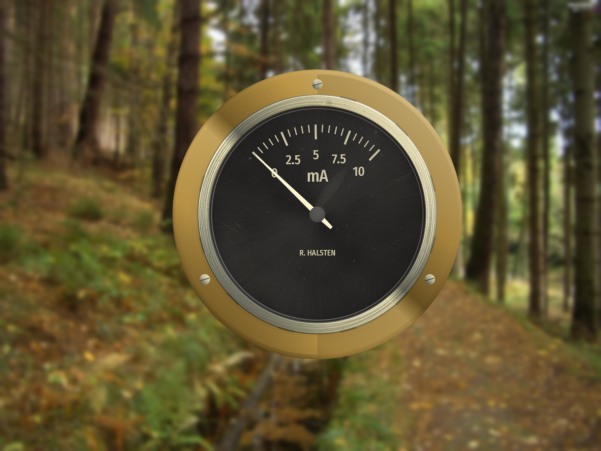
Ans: {"value": 0, "unit": "mA"}
